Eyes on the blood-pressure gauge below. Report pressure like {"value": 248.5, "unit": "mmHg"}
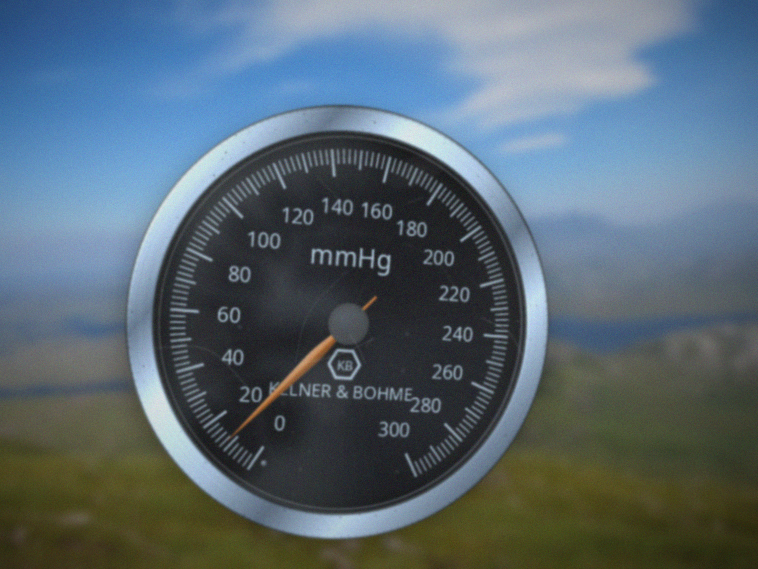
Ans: {"value": 12, "unit": "mmHg"}
